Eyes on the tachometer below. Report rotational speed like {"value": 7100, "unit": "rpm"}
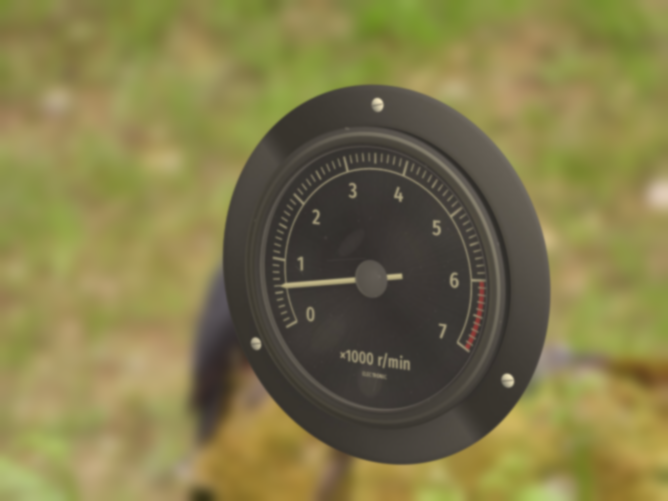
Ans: {"value": 600, "unit": "rpm"}
